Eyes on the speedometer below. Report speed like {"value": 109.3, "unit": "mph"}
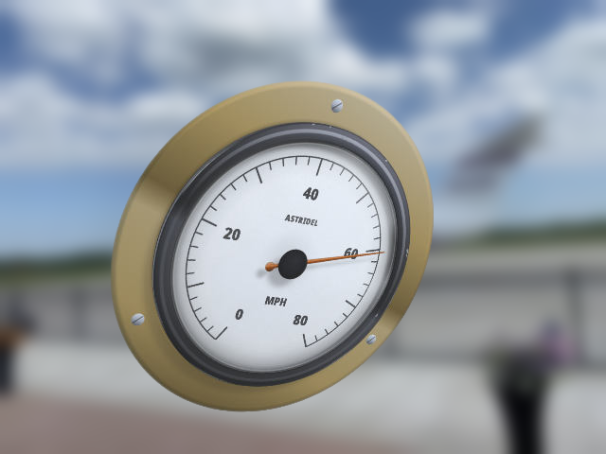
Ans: {"value": 60, "unit": "mph"}
